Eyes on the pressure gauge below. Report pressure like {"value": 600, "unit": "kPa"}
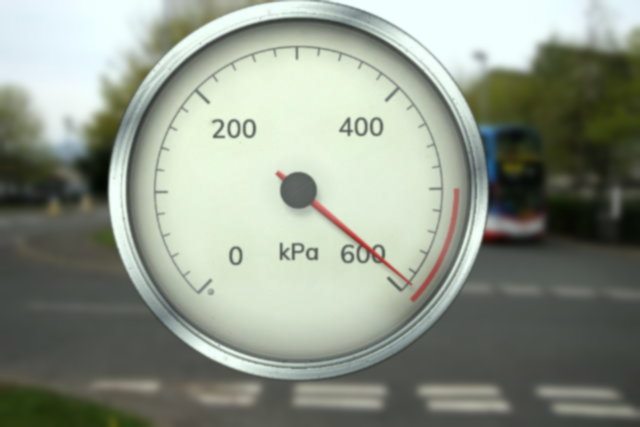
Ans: {"value": 590, "unit": "kPa"}
